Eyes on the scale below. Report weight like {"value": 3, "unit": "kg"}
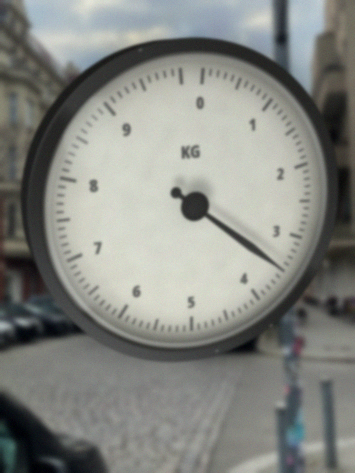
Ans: {"value": 3.5, "unit": "kg"}
